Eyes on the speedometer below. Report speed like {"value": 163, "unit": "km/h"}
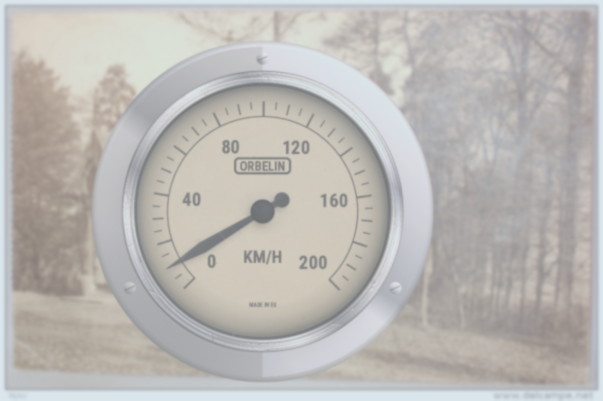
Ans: {"value": 10, "unit": "km/h"}
